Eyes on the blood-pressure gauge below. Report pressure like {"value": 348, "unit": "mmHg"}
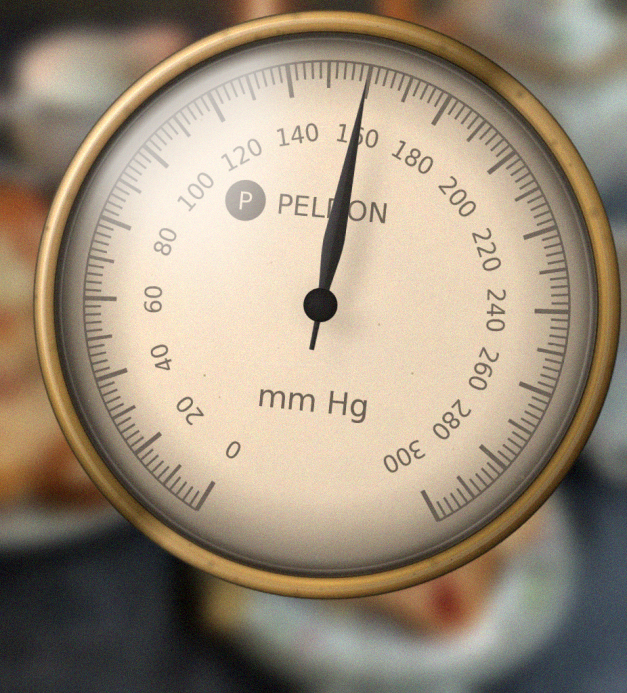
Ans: {"value": 160, "unit": "mmHg"}
